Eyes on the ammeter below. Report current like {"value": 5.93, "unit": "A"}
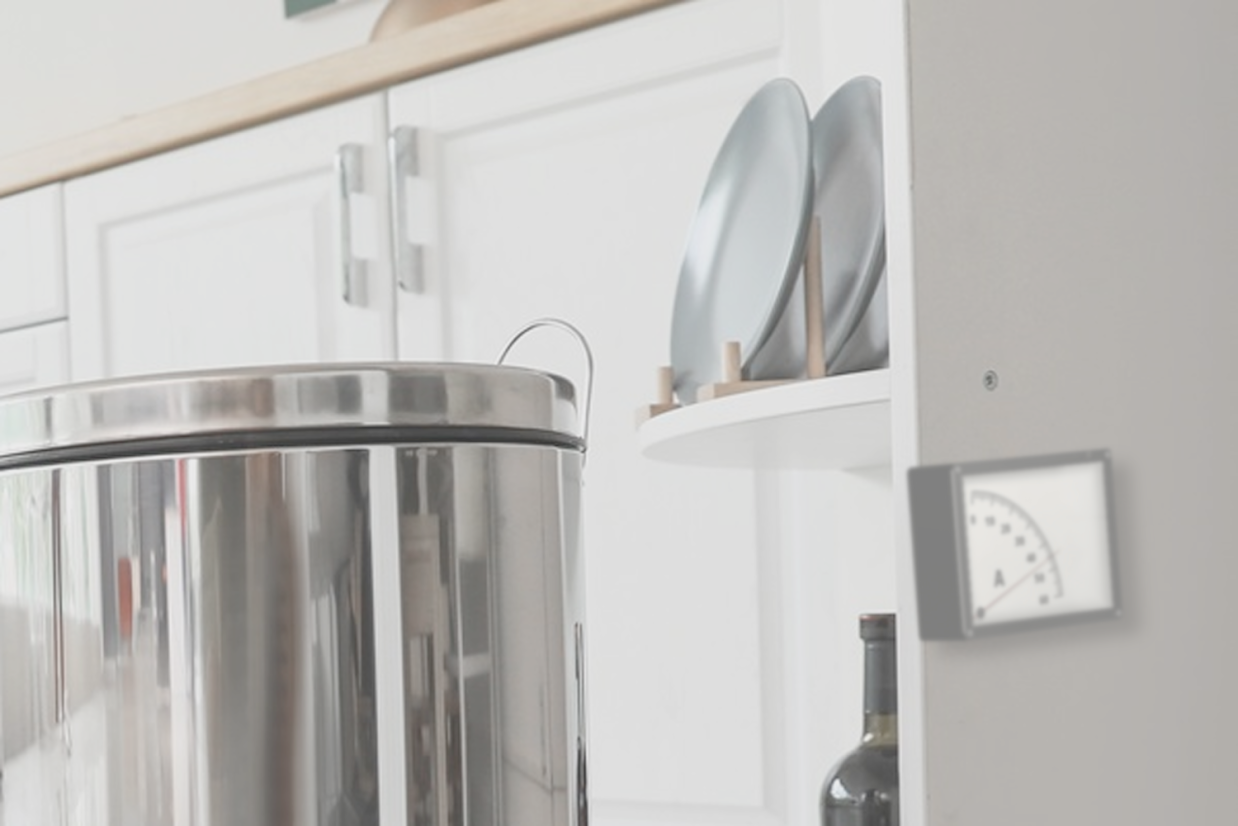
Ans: {"value": 45, "unit": "A"}
